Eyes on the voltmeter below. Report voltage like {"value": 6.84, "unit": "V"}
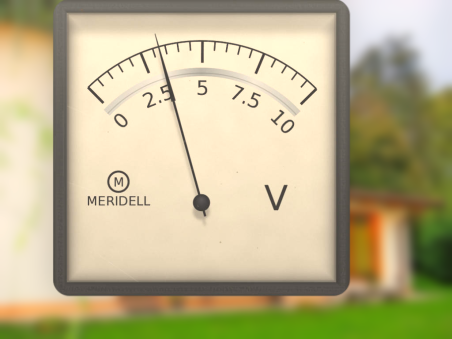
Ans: {"value": 3.25, "unit": "V"}
